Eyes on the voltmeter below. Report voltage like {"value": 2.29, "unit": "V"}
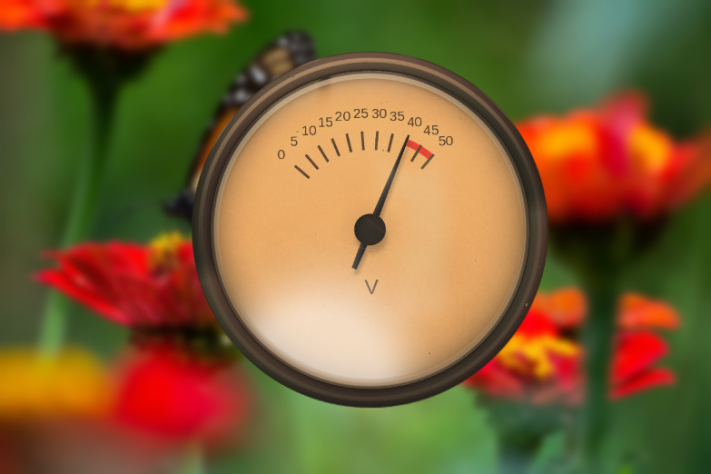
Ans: {"value": 40, "unit": "V"}
